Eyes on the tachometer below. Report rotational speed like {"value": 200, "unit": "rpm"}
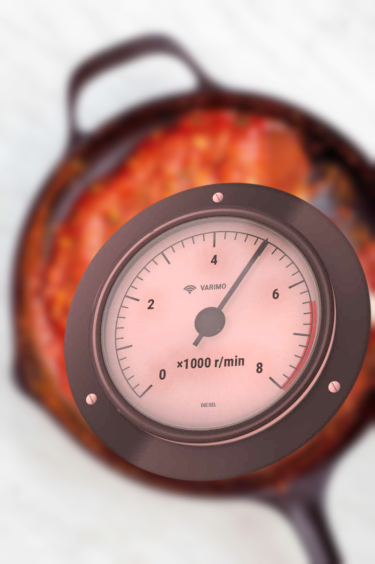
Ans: {"value": 5000, "unit": "rpm"}
